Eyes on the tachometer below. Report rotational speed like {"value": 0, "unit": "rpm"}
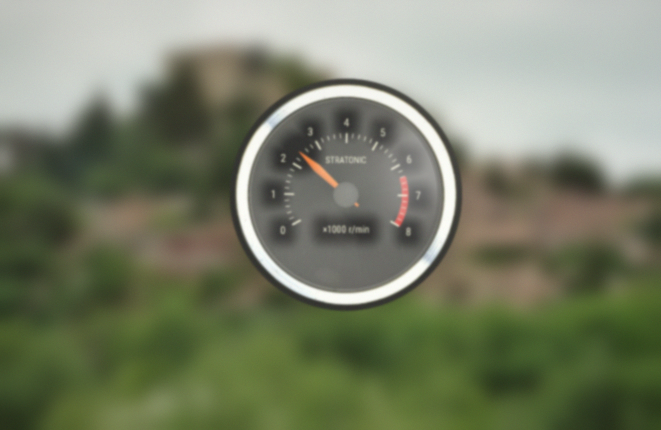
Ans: {"value": 2400, "unit": "rpm"}
